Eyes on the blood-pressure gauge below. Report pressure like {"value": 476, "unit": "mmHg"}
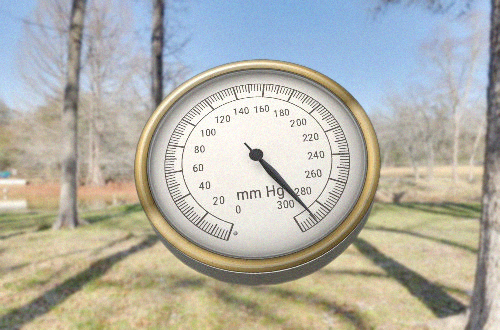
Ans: {"value": 290, "unit": "mmHg"}
